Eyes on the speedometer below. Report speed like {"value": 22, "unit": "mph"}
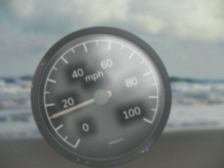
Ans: {"value": 15, "unit": "mph"}
